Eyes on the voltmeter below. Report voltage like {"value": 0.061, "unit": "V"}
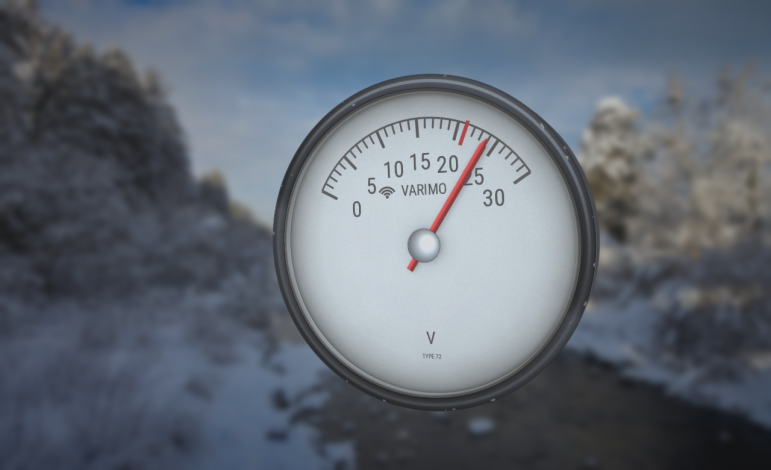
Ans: {"value": 24, "unit": "V"}
